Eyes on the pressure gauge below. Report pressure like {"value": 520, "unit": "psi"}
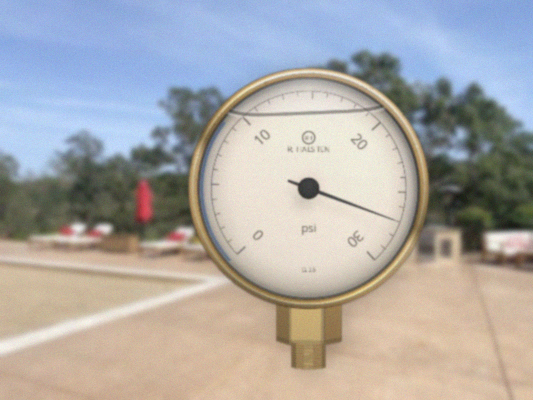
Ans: {"value": 27, "unit": "psi"}
